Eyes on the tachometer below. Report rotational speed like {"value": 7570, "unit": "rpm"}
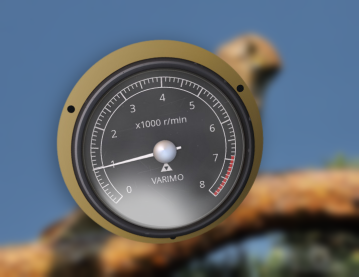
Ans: {"value": 1000, "unit": "rpm"}
